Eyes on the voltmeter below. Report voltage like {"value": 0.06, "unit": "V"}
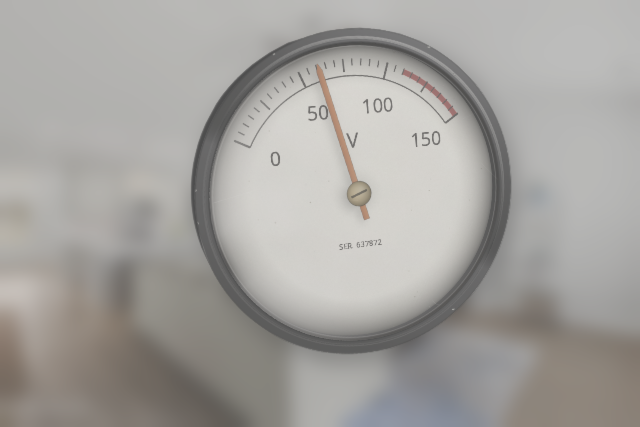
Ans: {"value": 60, "unit": "V"}
